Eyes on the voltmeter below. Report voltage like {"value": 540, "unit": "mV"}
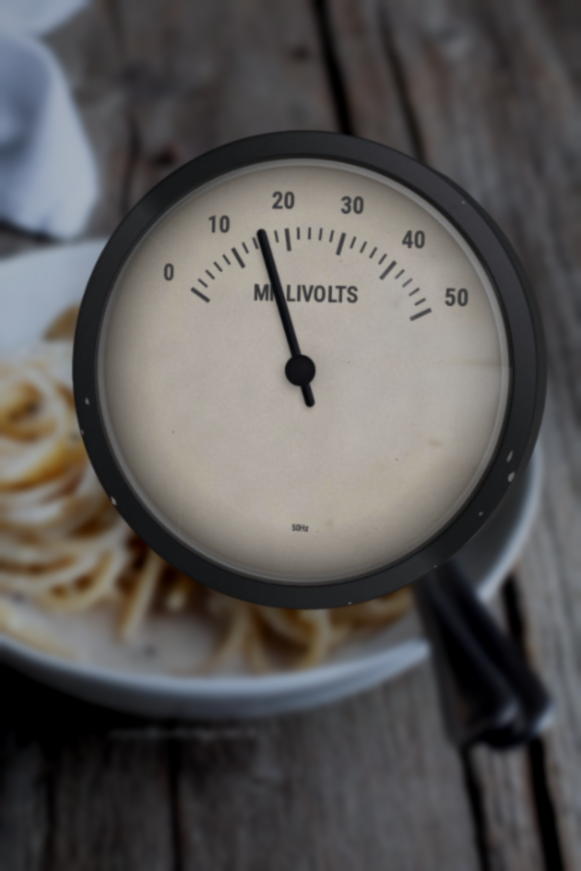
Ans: {"value": 16, "unit": "mV"}
